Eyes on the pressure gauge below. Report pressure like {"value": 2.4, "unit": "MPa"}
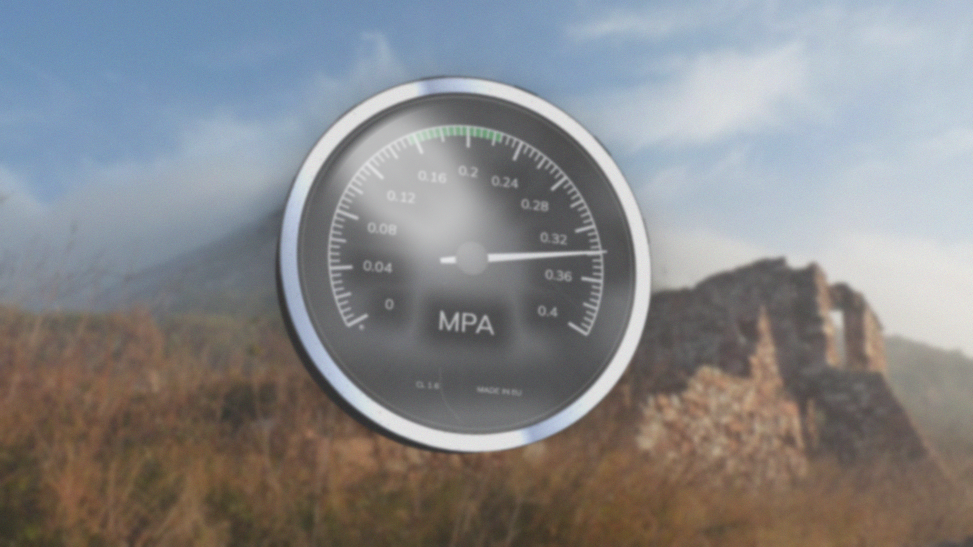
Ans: {"value": 0.34, "unit": "MPa"}
